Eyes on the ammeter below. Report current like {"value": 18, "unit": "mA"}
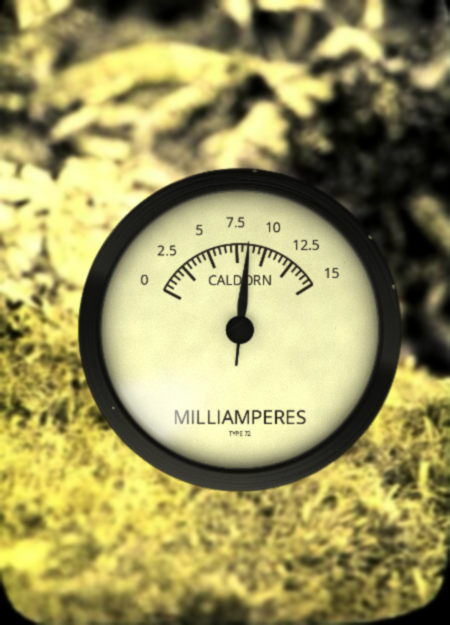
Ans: {"value": 8.5, "unit": "mA"}
